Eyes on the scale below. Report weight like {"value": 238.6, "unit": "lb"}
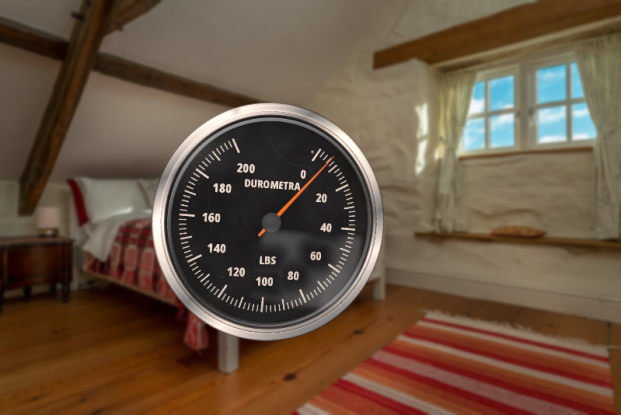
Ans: {"value": 6, "unit": "lb"}
